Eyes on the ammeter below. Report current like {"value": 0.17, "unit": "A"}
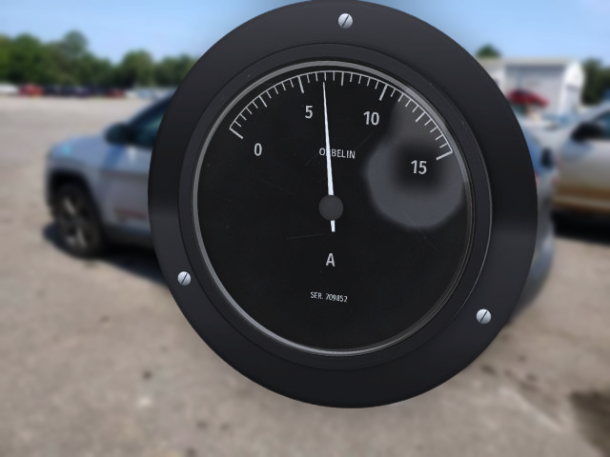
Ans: {"value": 6.5, "unit": "A"}
